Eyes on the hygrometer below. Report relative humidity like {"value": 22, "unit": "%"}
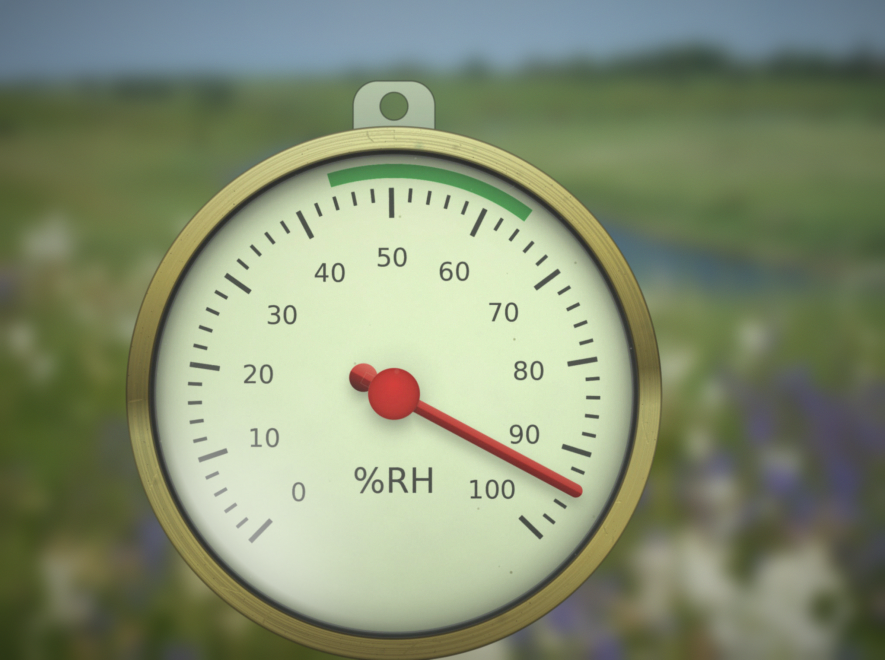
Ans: {"value": 94, "unit": "%"}
